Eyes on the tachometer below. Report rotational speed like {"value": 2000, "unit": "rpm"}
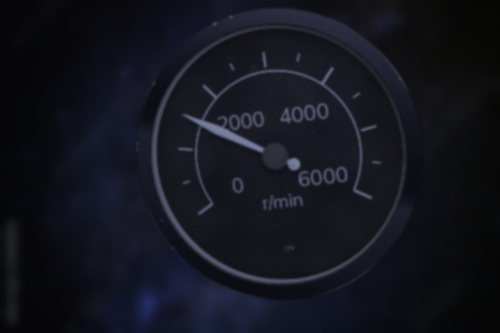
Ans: {"value": 1500, "unit": "rpm"}
